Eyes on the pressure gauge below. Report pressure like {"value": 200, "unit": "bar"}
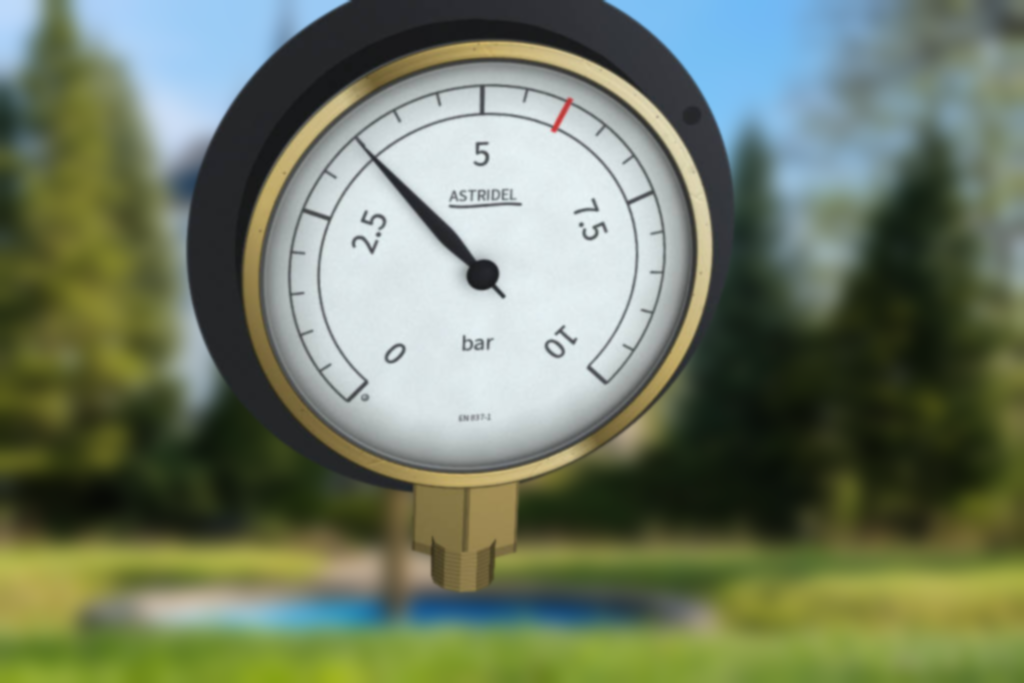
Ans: {"value": 3.5, "unit": "bar"}
